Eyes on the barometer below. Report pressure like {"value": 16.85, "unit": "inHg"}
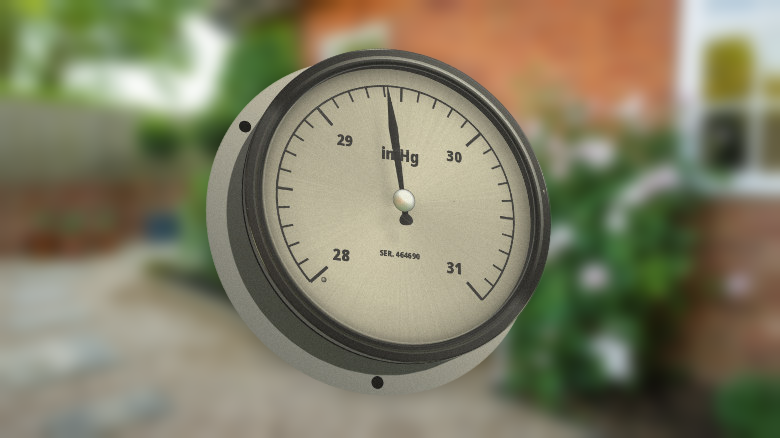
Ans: {"value": 29.4, "unit": "inHg"}
